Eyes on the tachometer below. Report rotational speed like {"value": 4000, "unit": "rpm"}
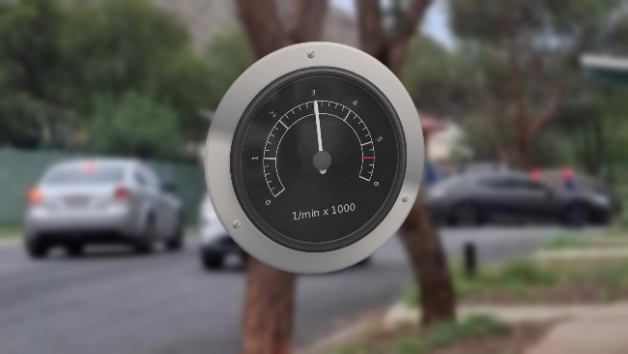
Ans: {"value": 3000, "unit": "rpm"}
